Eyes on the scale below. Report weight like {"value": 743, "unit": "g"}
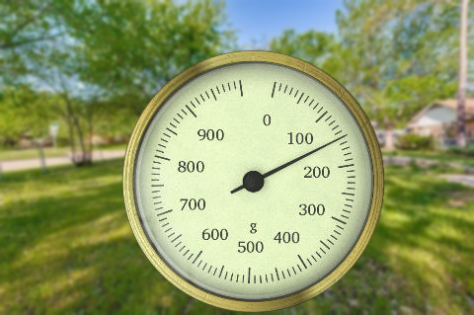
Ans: {"value": 150, "unit": "g"}
